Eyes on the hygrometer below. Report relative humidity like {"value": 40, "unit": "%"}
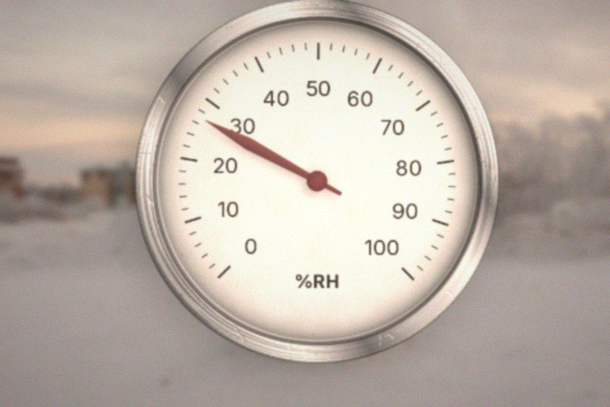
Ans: {"value": 27, "unit": "%"}
